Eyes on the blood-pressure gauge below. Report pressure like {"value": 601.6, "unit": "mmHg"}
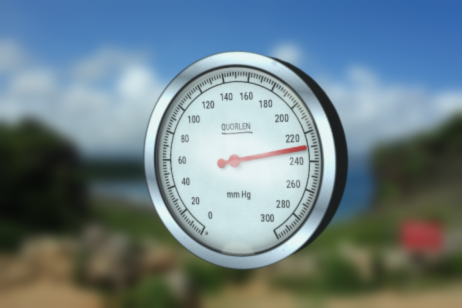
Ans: {"value": 230, "unit": "mmHg"}
